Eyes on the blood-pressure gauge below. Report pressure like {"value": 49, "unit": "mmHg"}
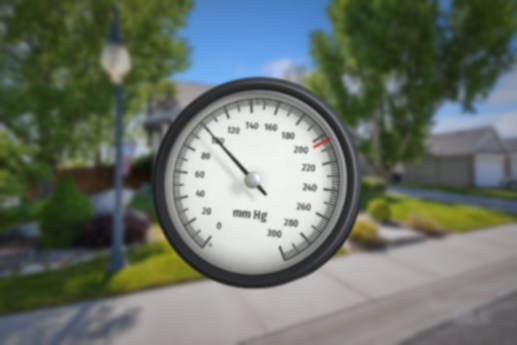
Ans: {"value": 100, "unit": "mmHg"}
